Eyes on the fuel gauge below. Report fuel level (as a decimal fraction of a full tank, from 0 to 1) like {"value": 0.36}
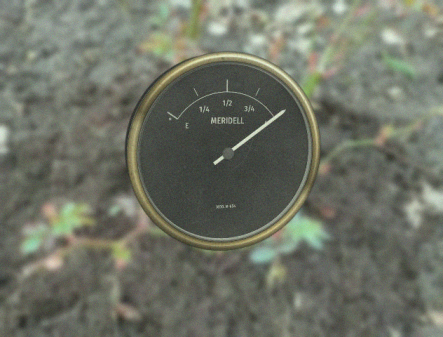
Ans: {"value": 1}
